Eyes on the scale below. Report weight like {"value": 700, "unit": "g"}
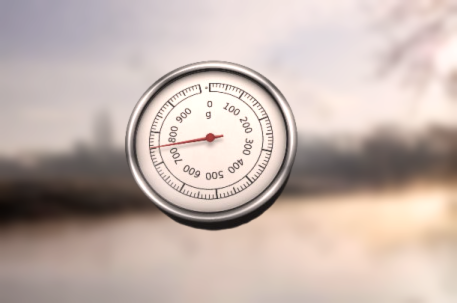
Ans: {"value": 750, "unit": "g"}
